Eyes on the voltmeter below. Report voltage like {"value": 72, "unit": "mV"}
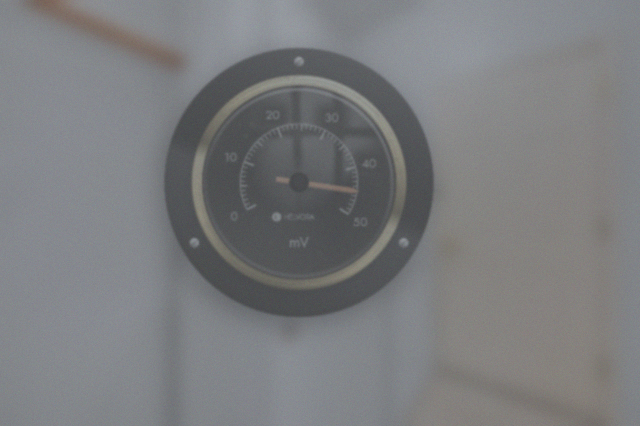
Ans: {"value": 45, "unit": "mV"}
